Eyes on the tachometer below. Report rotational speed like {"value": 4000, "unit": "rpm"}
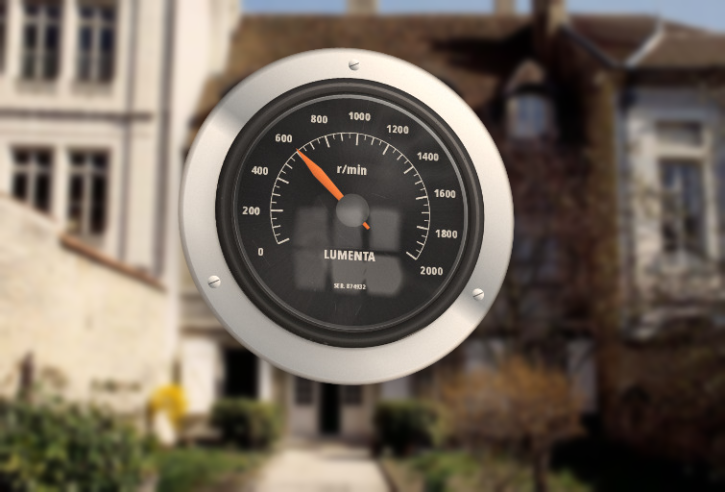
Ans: {"value": 600, "unit": "rpm"}
